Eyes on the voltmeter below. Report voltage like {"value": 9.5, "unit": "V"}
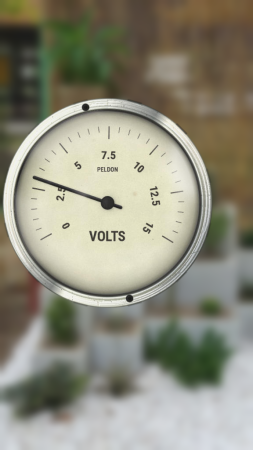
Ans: {"value": 3, "unit": "V"}
